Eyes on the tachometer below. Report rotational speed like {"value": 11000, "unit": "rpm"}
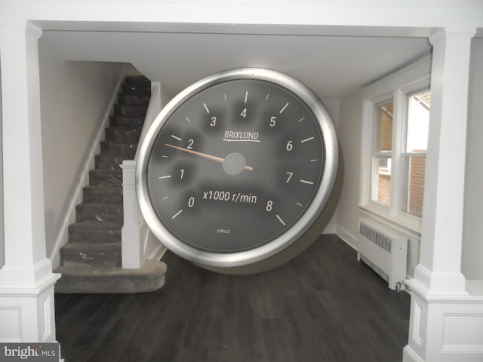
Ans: {"value": 1750, "unit": "rpm"}
